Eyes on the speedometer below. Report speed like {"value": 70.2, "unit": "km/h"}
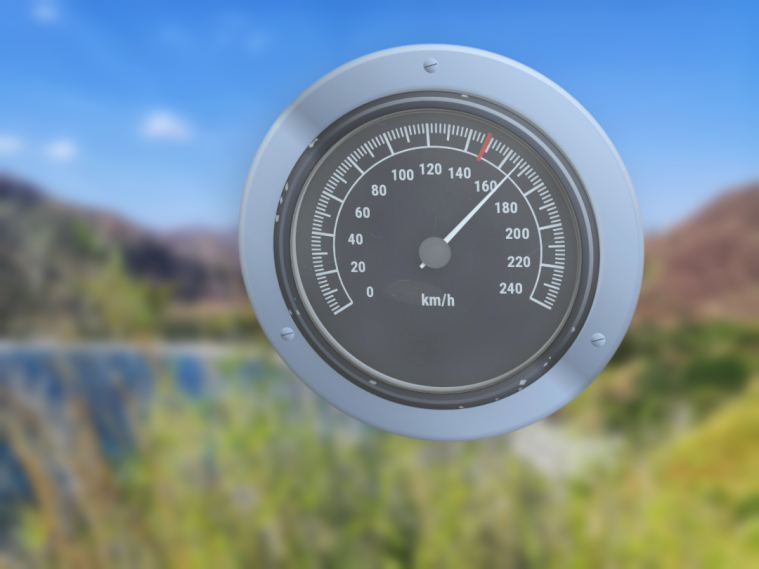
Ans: {"value": 166, "unit": "km/h"}
